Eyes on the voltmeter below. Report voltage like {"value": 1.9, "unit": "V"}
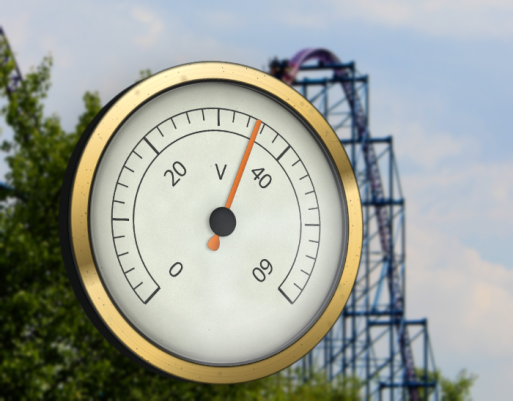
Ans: {"value": 35, "unit": "V"}
